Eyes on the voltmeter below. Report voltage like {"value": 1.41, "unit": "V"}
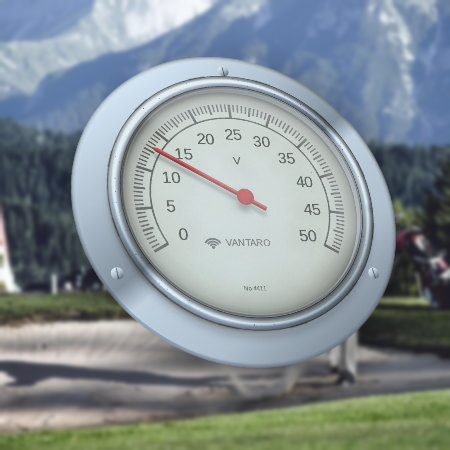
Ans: {"value": 12.5, "unit": "V"}
